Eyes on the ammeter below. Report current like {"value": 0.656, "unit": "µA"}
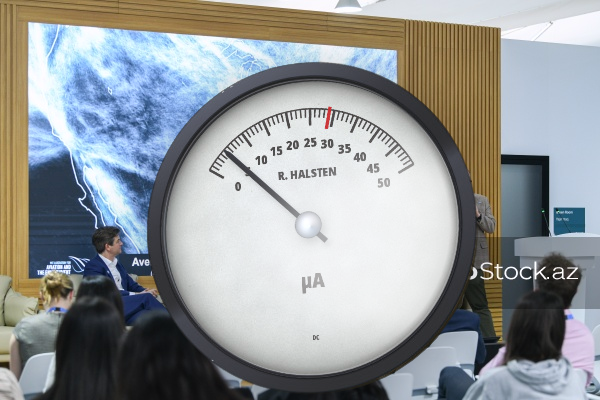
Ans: {"value": 5, "unit": "µA"}
